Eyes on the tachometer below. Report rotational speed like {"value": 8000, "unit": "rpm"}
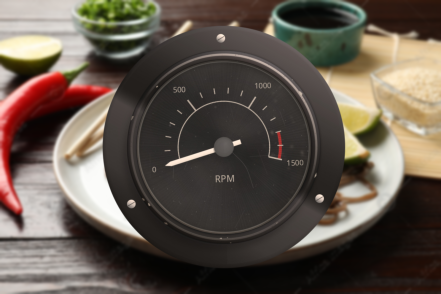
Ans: {"value": 0, "unit": "rpm"}
